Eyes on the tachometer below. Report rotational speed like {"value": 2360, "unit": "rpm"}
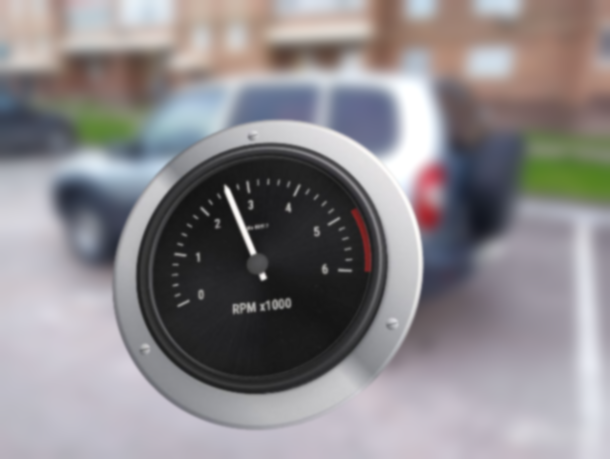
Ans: {"value": 2600, "unit": "rpm"}
